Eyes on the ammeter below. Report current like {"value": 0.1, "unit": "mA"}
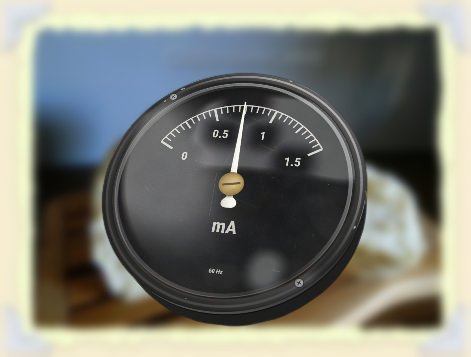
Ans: {"value": 0.75, "unit": "mA"}
